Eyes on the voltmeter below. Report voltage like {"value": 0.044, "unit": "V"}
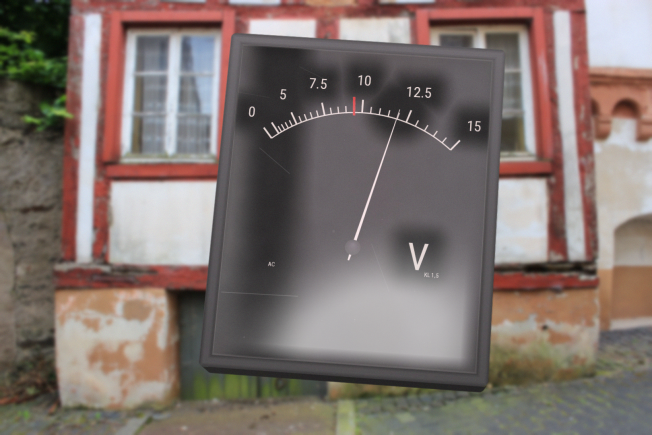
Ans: {"value": 12, "unit": "V"}
